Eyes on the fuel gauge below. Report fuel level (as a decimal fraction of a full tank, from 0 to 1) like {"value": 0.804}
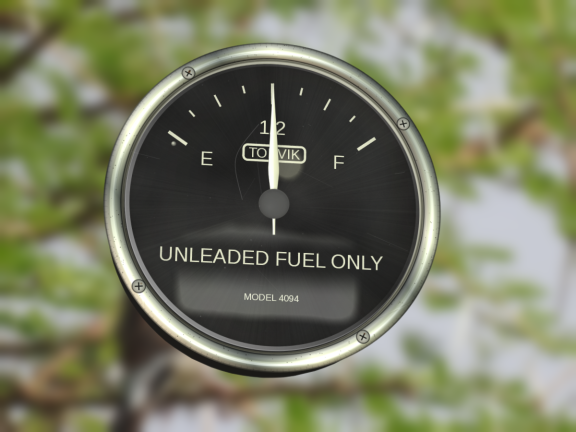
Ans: {"value": 0.5}
